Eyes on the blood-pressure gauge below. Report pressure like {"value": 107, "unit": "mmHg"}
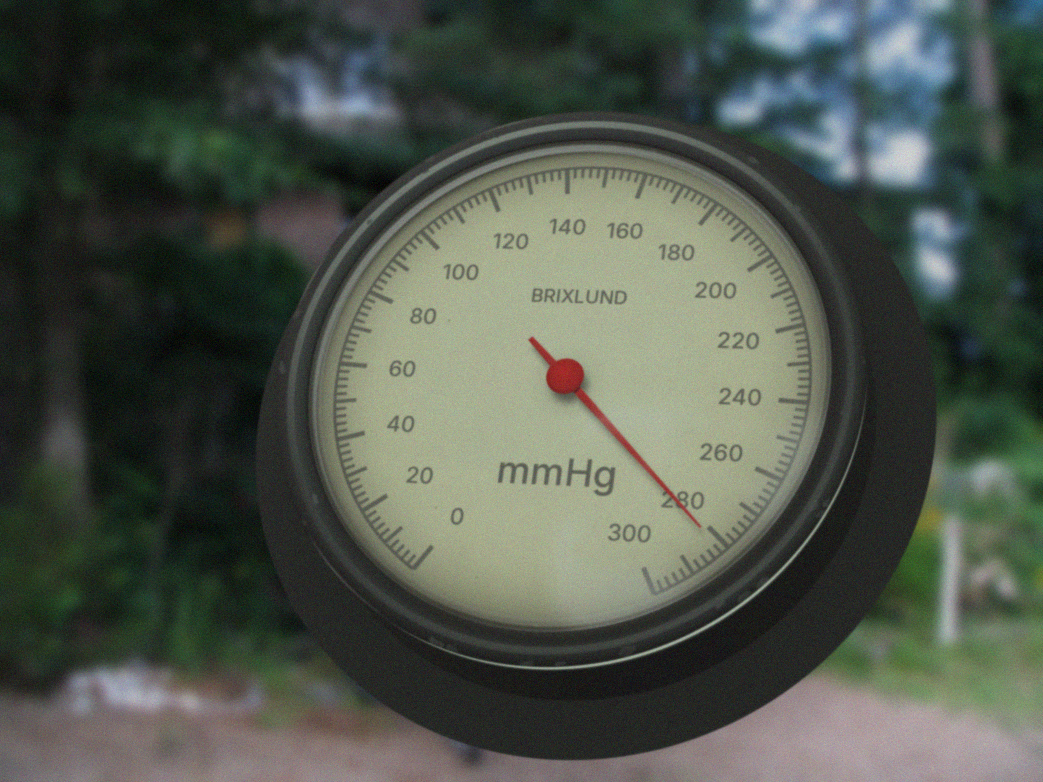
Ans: {"value": 282, "unit": "mmHg"}
